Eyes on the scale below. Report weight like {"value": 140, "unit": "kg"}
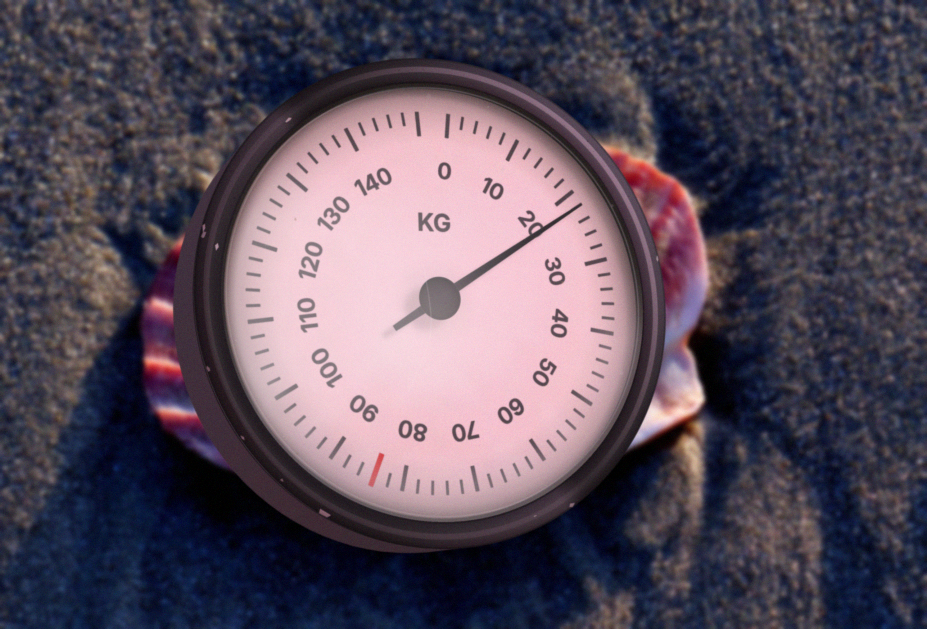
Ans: {"value": 22, "unit": "kg"}
